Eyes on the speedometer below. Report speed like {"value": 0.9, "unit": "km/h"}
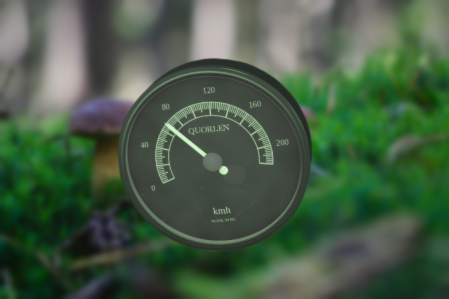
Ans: {"value": 70, "unit": "km/h"}
